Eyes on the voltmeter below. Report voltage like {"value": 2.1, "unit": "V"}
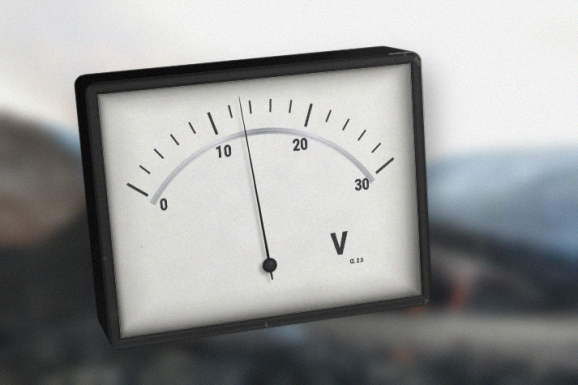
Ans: {"value": 13, "unit": "V"}
